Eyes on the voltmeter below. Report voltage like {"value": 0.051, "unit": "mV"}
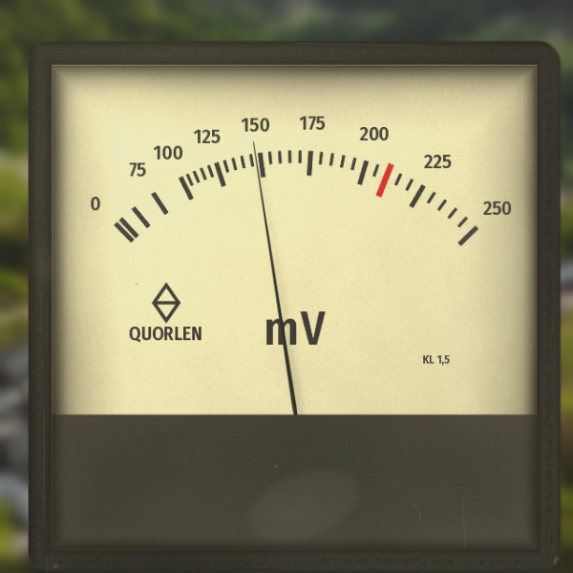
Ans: {"value": 147.5, "unit": "mV"}
